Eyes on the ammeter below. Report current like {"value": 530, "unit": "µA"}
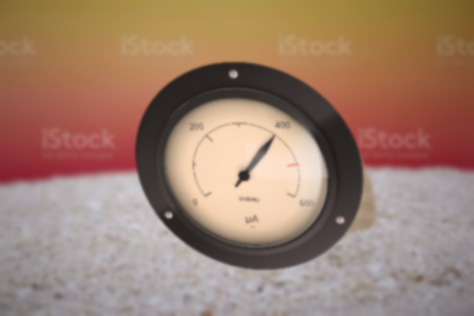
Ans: {"value": 400, "unit": "µA"}
